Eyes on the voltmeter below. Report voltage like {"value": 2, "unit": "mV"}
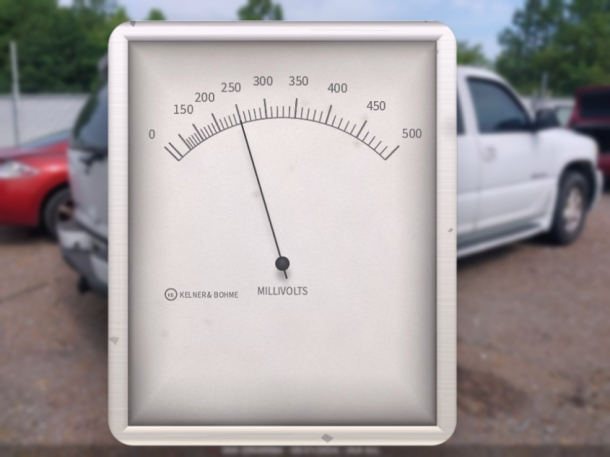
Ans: {"value": 250, "unit": "mV"}
